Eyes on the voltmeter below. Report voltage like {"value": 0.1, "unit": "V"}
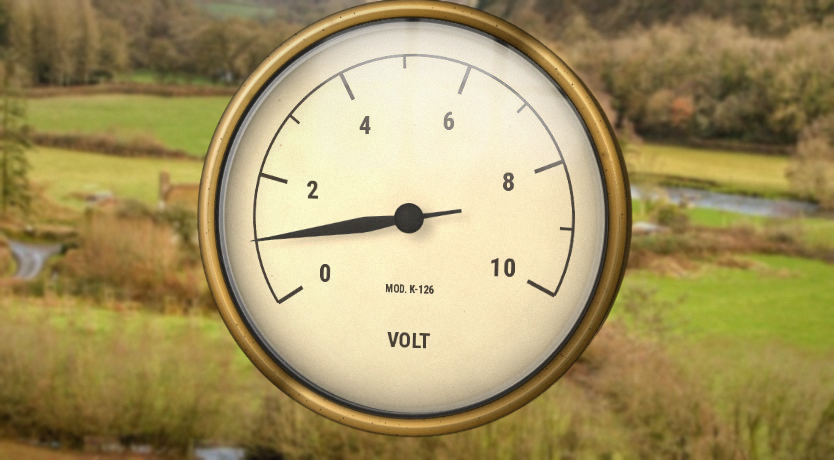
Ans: {"value": 1, "unit": "V"}
